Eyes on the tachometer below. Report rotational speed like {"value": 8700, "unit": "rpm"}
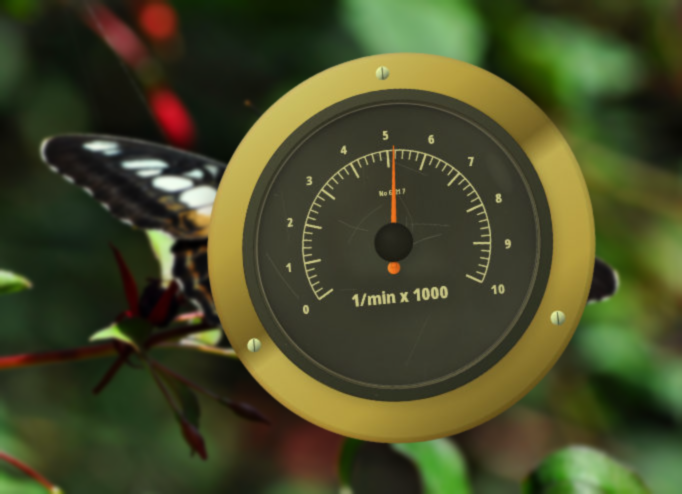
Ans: {"value": 5200, "unit": "rpm"}
